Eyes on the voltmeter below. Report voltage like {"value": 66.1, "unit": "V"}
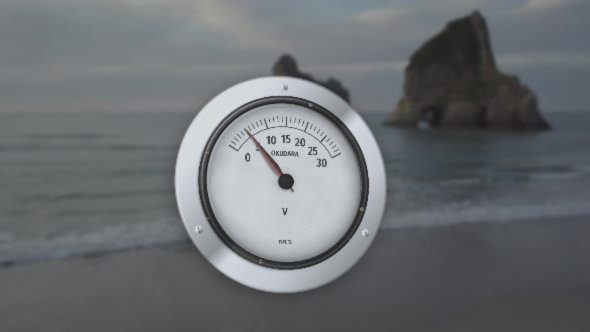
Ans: {"value": 5, "unit": "V"}
